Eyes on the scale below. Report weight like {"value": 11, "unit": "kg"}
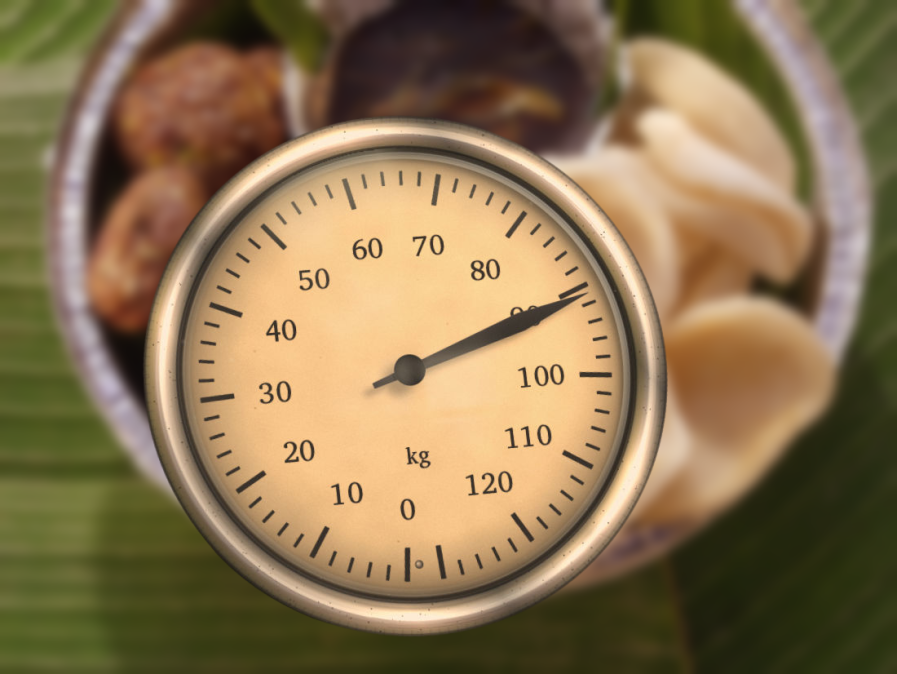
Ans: {"value": 91, "unit": "kg"}
